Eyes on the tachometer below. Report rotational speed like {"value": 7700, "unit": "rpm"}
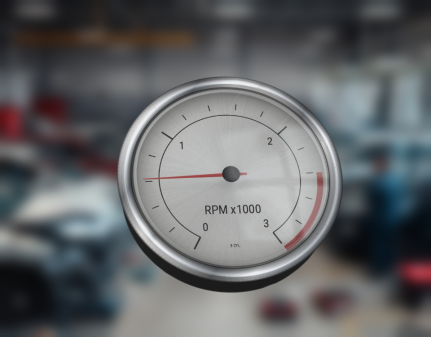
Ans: {"value": 600, "unit": "rpm"}
